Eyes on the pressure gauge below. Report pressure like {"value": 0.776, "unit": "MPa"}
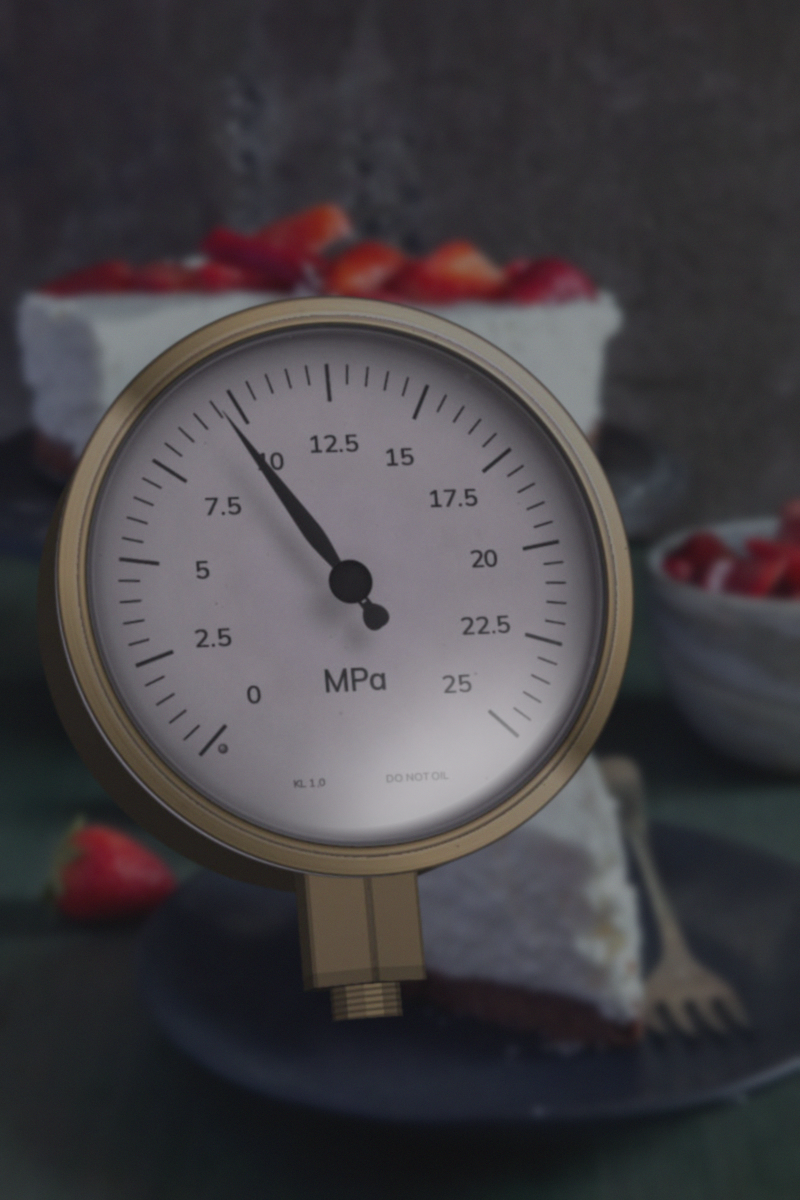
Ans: {"value": 9.5, "unit": "MPa"}
